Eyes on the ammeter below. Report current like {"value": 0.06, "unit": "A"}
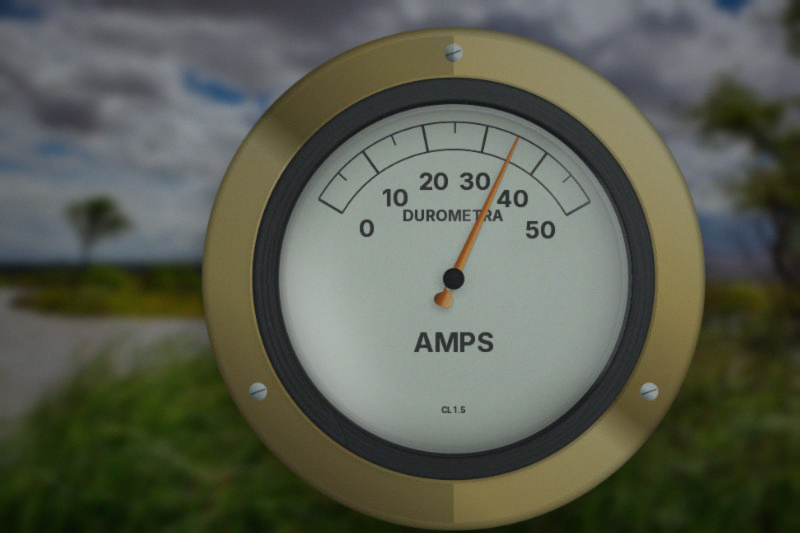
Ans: {"value": 35, "unit": "A"}
